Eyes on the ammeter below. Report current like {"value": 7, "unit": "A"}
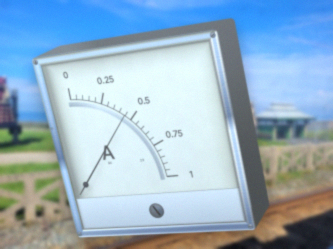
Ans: {"value": 0.45, "unit": "A"}
